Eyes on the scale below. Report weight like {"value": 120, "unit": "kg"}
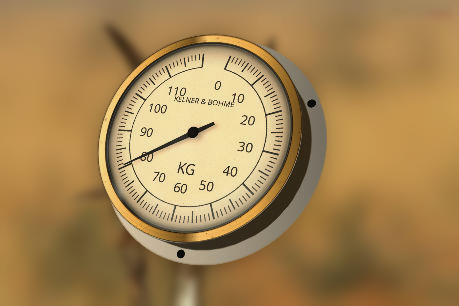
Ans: {"value": 80, "unit": "kg"}
